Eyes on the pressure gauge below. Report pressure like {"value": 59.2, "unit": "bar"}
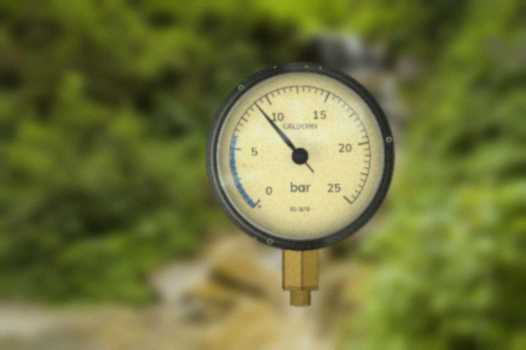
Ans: {"value": 9, "unit": "bar"}
